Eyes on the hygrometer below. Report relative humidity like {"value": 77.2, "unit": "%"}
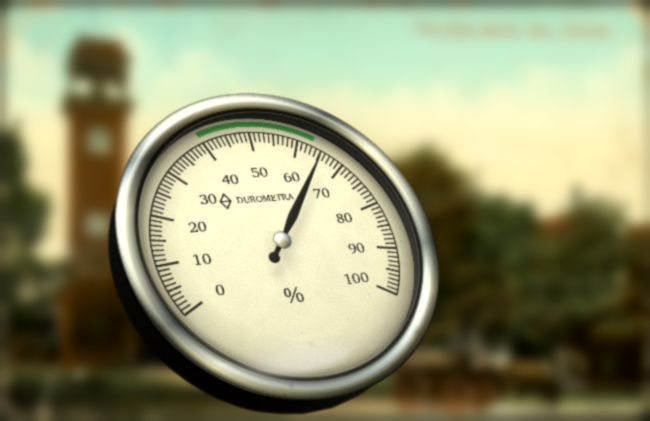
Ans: {"value": 65, "unit": "%"}
